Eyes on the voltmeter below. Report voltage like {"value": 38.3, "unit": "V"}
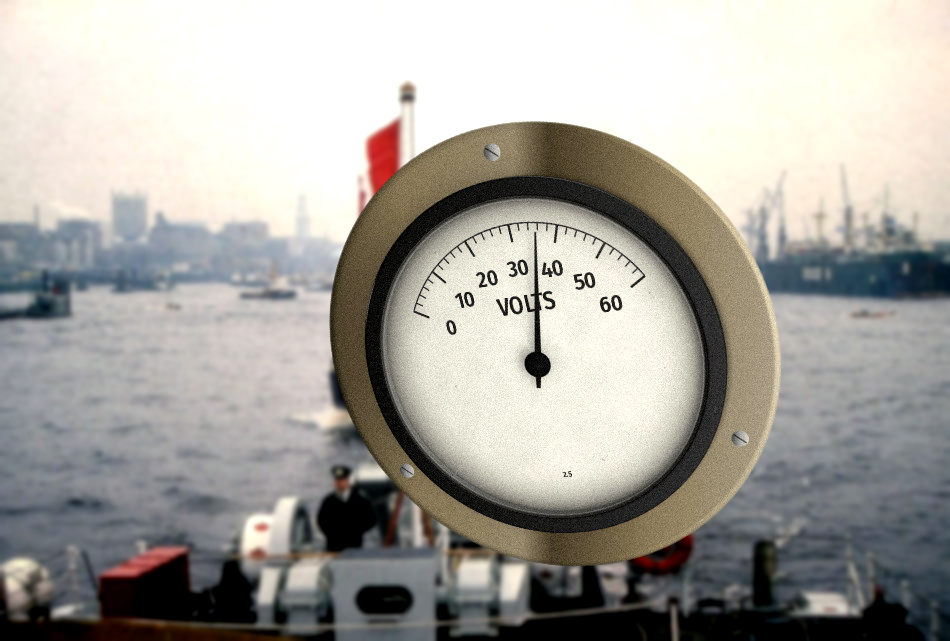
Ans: {"value": 36, "unit": "V"}
